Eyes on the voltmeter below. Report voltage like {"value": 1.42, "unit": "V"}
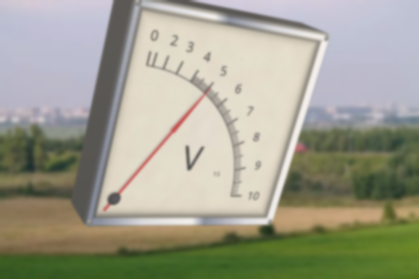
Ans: {"value": 5, "unit": "V"}
